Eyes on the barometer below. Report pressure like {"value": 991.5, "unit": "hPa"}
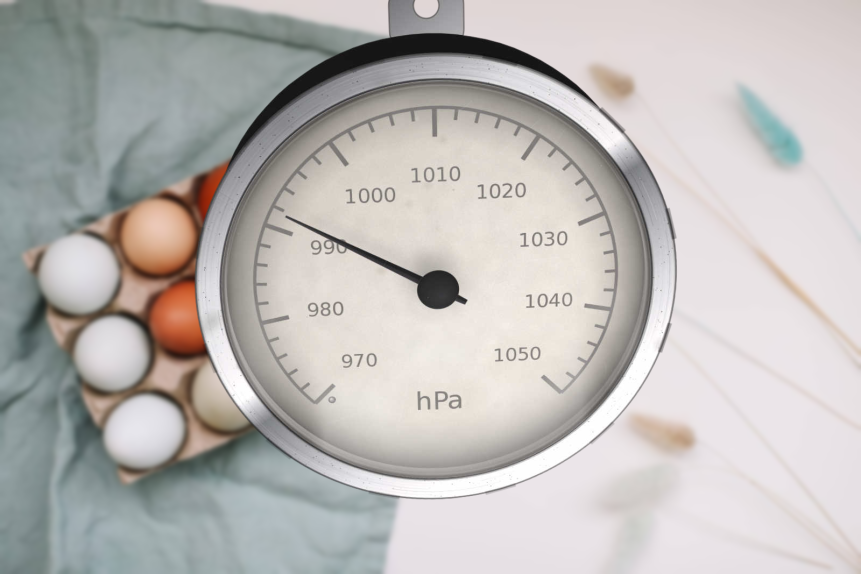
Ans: {"value": 992, "unit": "hPa"}
